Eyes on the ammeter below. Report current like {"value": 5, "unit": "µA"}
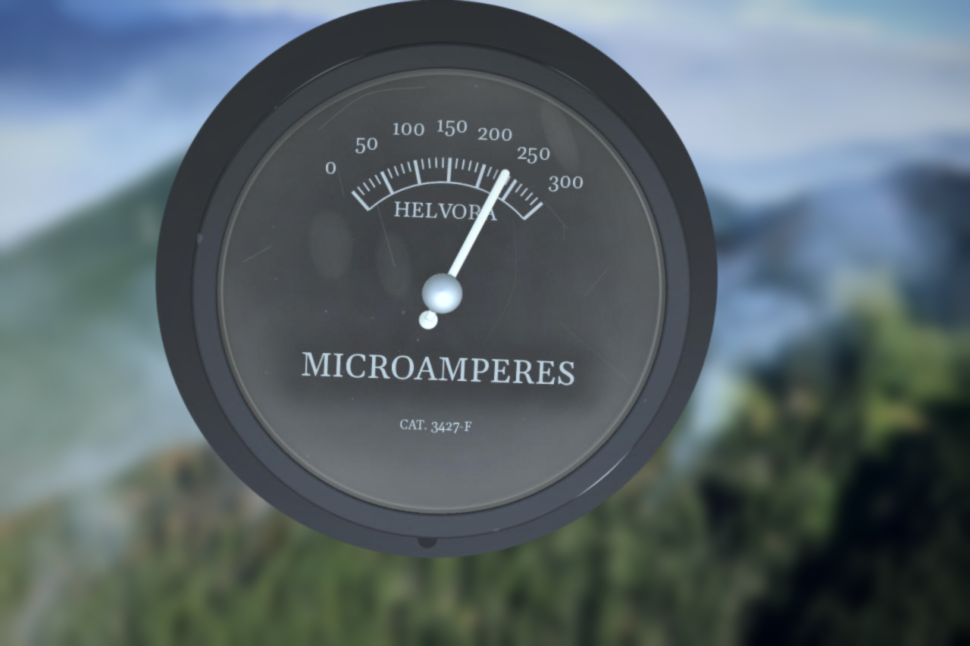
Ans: {"value": 230, "unit": "µA"}
